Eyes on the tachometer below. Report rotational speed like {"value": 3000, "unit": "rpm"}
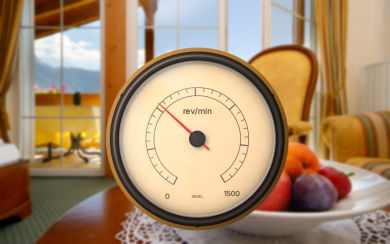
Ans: {"value": 525, "unit": "rpm"}
